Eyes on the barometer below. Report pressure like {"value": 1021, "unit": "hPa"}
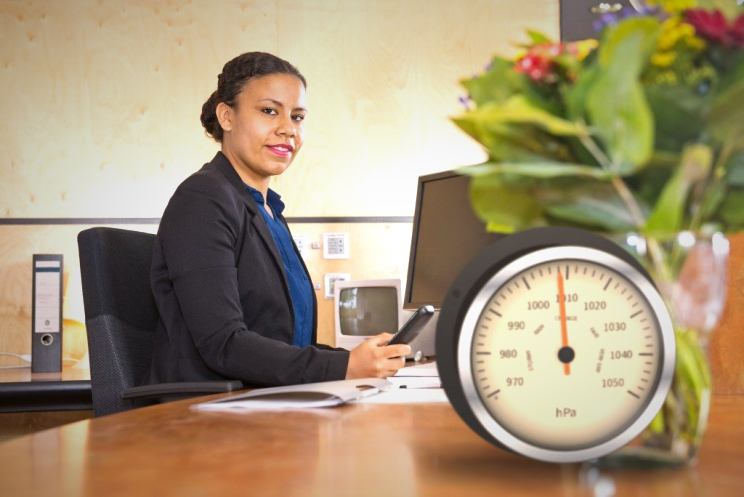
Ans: {"value": 1008, "unit": "hPa"}
